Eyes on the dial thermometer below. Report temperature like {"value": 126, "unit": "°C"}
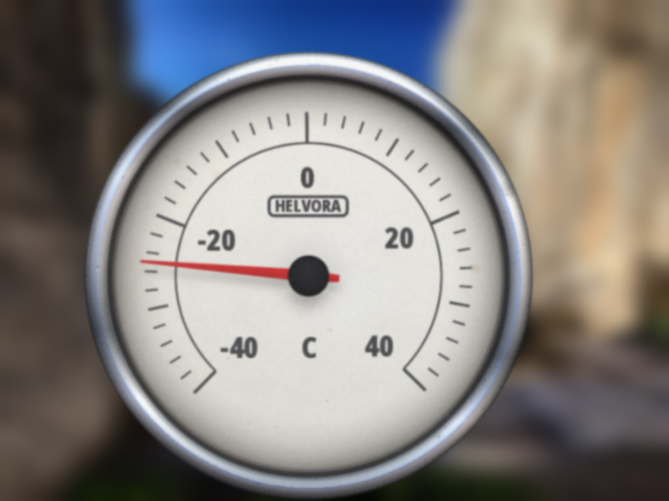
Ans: {"value": -25, "unit": "°C"}
